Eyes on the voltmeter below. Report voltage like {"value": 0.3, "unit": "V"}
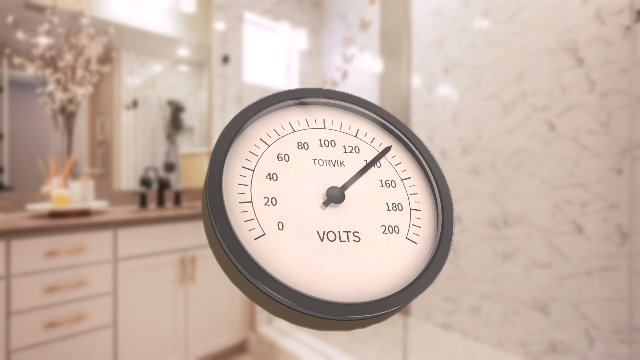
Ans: {"value": 140, "unit": "V"}
